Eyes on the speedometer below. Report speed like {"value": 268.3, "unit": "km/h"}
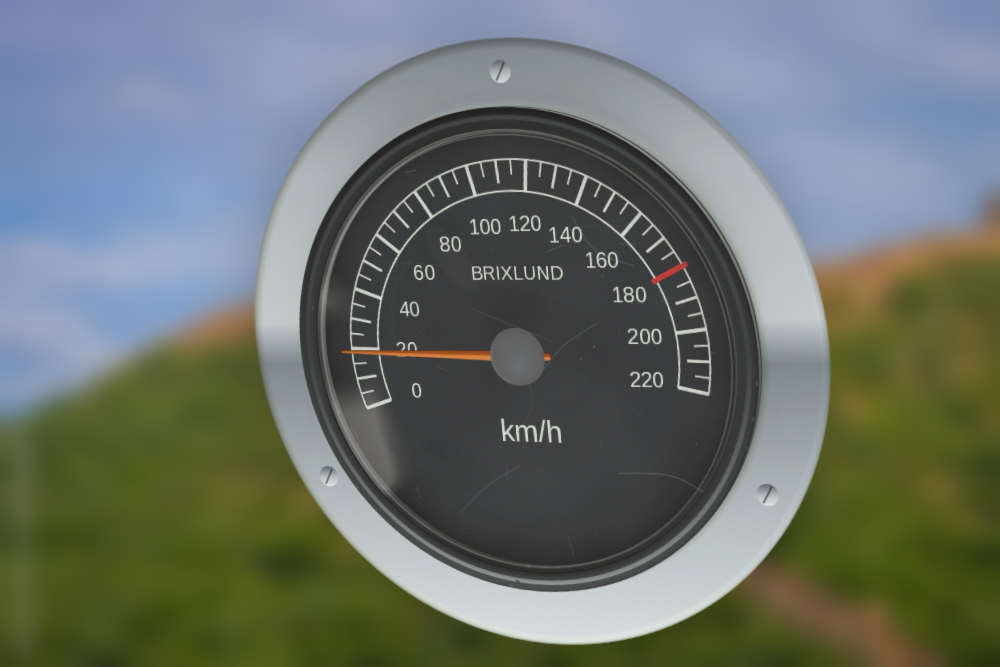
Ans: {"value": 20, "unit": "km/h"}
